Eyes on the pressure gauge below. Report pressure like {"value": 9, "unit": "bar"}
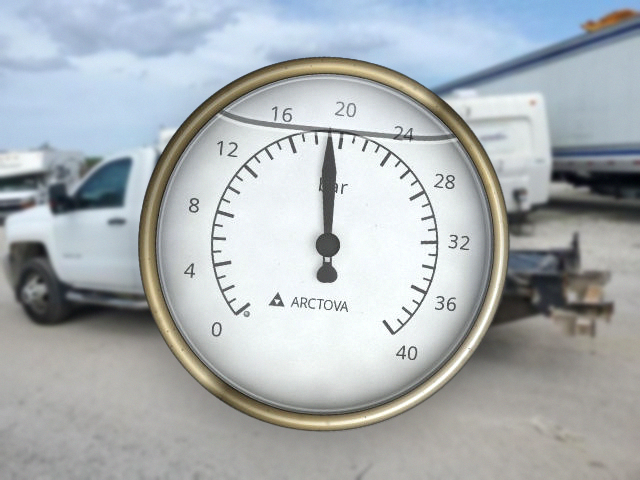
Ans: {"value": 19, "unit": "bar"}
